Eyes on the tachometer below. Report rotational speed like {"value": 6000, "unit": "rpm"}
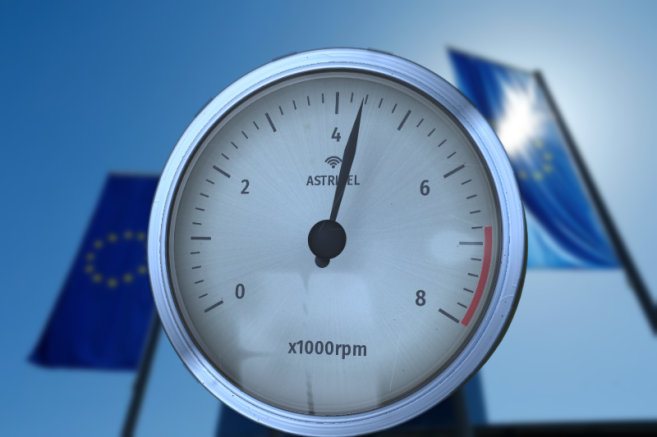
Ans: {"value": 4400, "unit": "rpm"}
